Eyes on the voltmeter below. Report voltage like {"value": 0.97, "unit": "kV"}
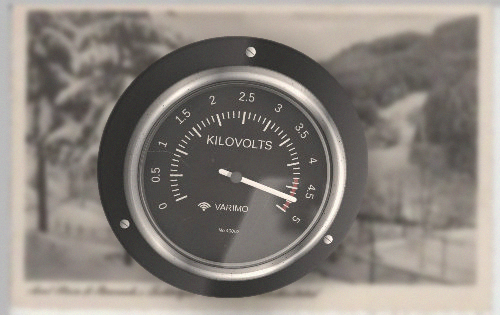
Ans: {"value": 4.7, "unit": "kV"}
